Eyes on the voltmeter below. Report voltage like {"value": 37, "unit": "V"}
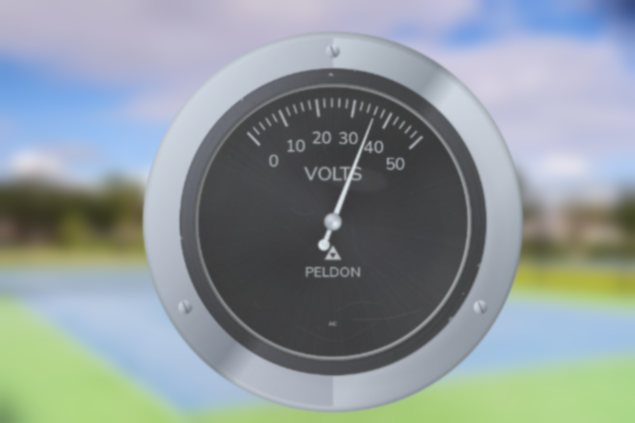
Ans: {"value": 36, "unit": "V"}
